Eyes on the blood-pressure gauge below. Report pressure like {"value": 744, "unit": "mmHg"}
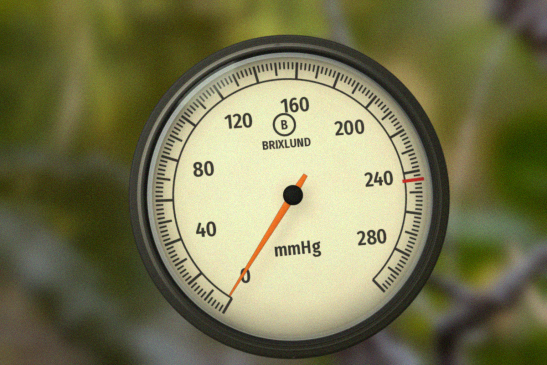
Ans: {"value": 2, "unit": "mmHg"}
